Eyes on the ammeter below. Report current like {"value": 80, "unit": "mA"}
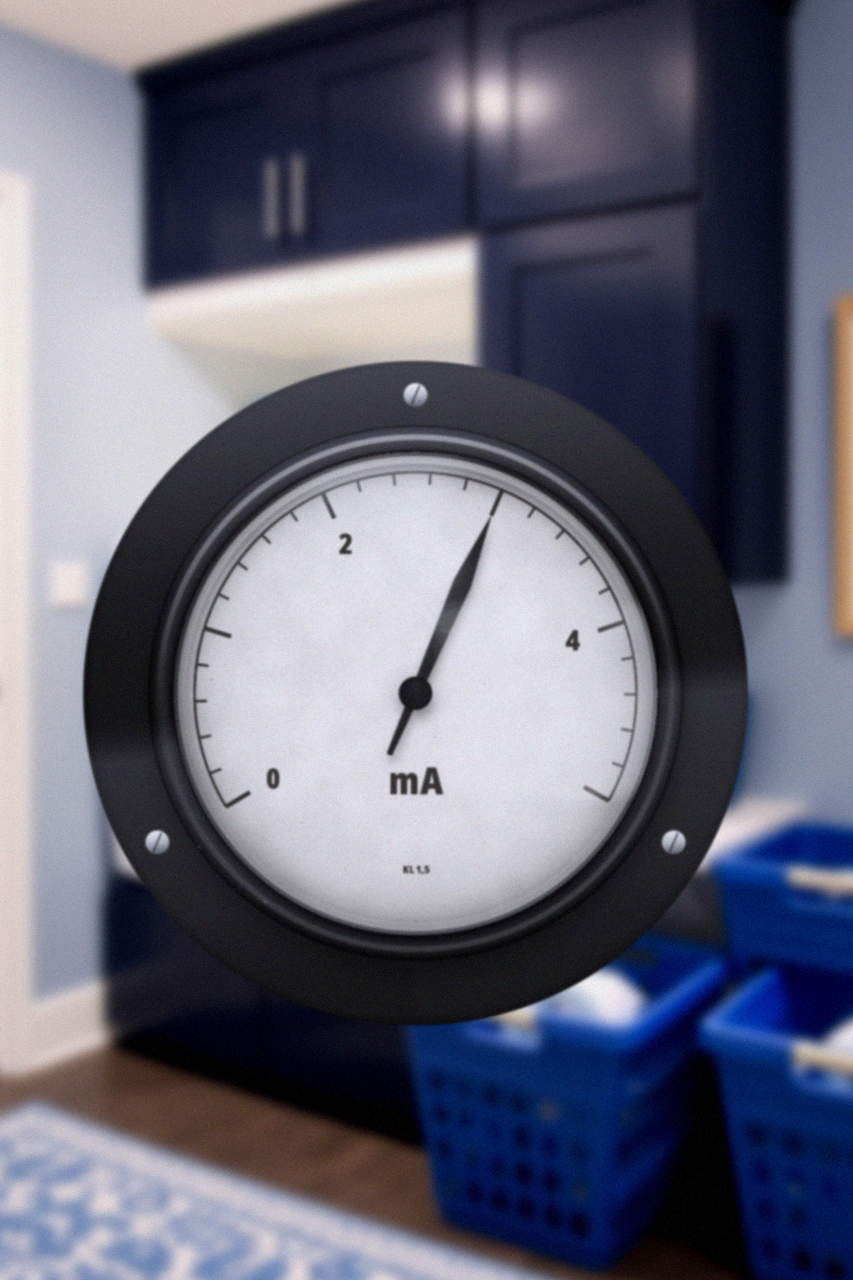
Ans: {"value": 3, "unit": "mA"}
